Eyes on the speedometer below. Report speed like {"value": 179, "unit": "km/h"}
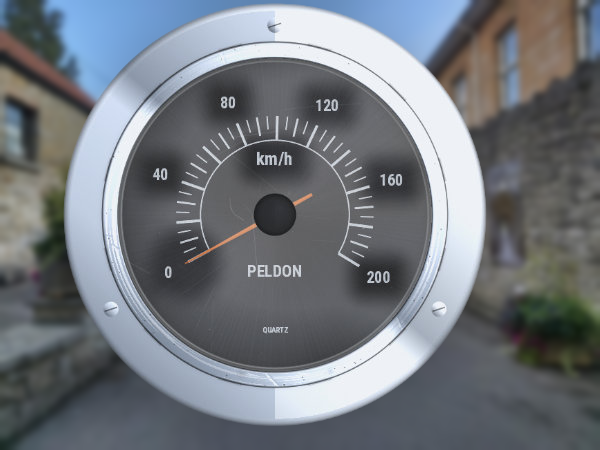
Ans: {"value": 0, "unit": "km/h"}
